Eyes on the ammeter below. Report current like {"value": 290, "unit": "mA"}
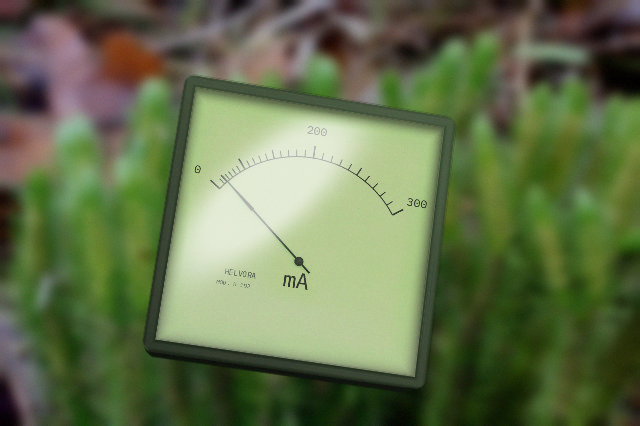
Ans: {"value": 50, "unit": "mA"}
